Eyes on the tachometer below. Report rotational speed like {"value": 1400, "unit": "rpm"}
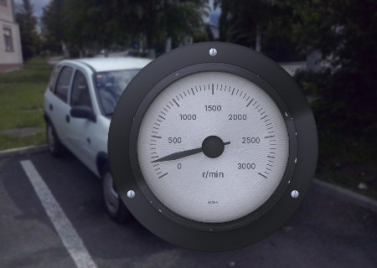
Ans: {"value": 200, "unit": "rpm"}
